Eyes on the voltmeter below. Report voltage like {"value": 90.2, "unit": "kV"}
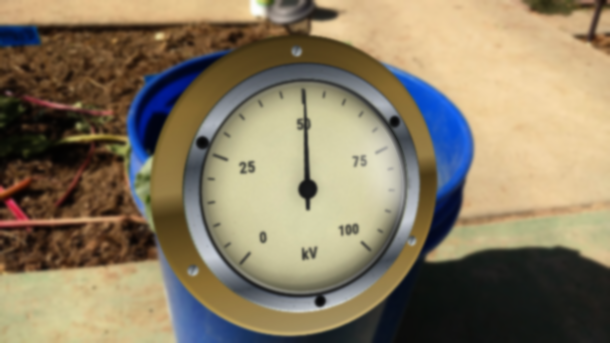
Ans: {"value": 50, "unit": "kV"}
